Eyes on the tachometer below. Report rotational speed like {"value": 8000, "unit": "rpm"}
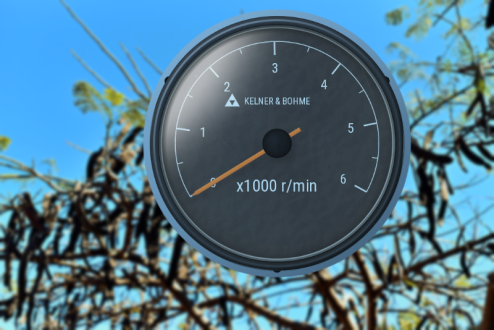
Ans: {"value": 0, "unit": "rpm"}
